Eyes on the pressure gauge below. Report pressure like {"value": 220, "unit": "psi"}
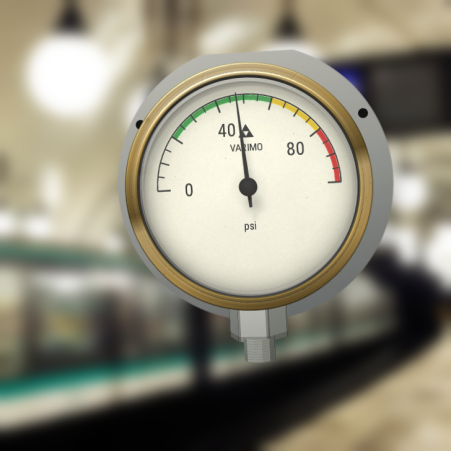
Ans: {"value": 47.5, "unit": "psi"}
